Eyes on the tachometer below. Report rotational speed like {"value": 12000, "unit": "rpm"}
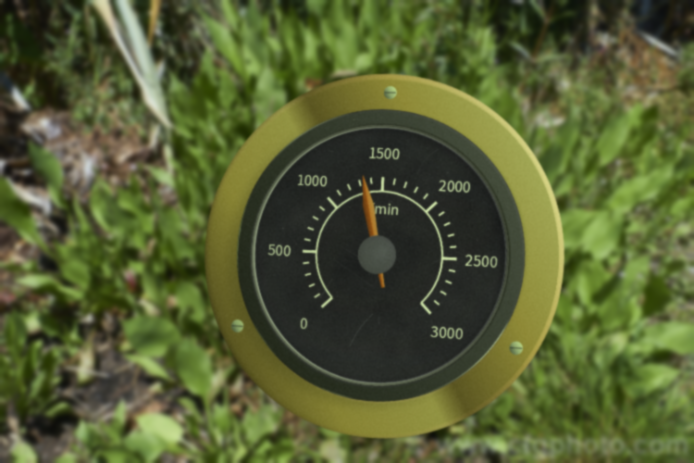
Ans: {"value": 1350, "unit": "rpm"}
